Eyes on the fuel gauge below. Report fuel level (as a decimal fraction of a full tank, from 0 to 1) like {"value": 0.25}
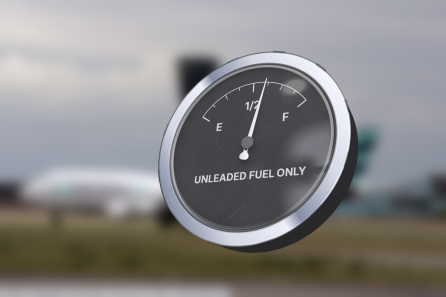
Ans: {"value": 0.625}
